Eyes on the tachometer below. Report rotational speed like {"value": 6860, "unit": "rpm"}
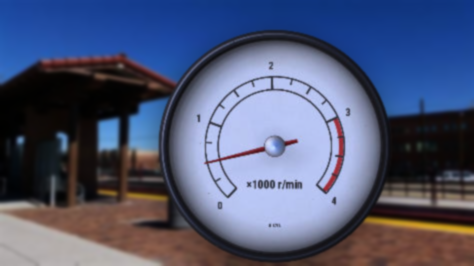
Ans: {"value": 500, "unit": "rpm"}
